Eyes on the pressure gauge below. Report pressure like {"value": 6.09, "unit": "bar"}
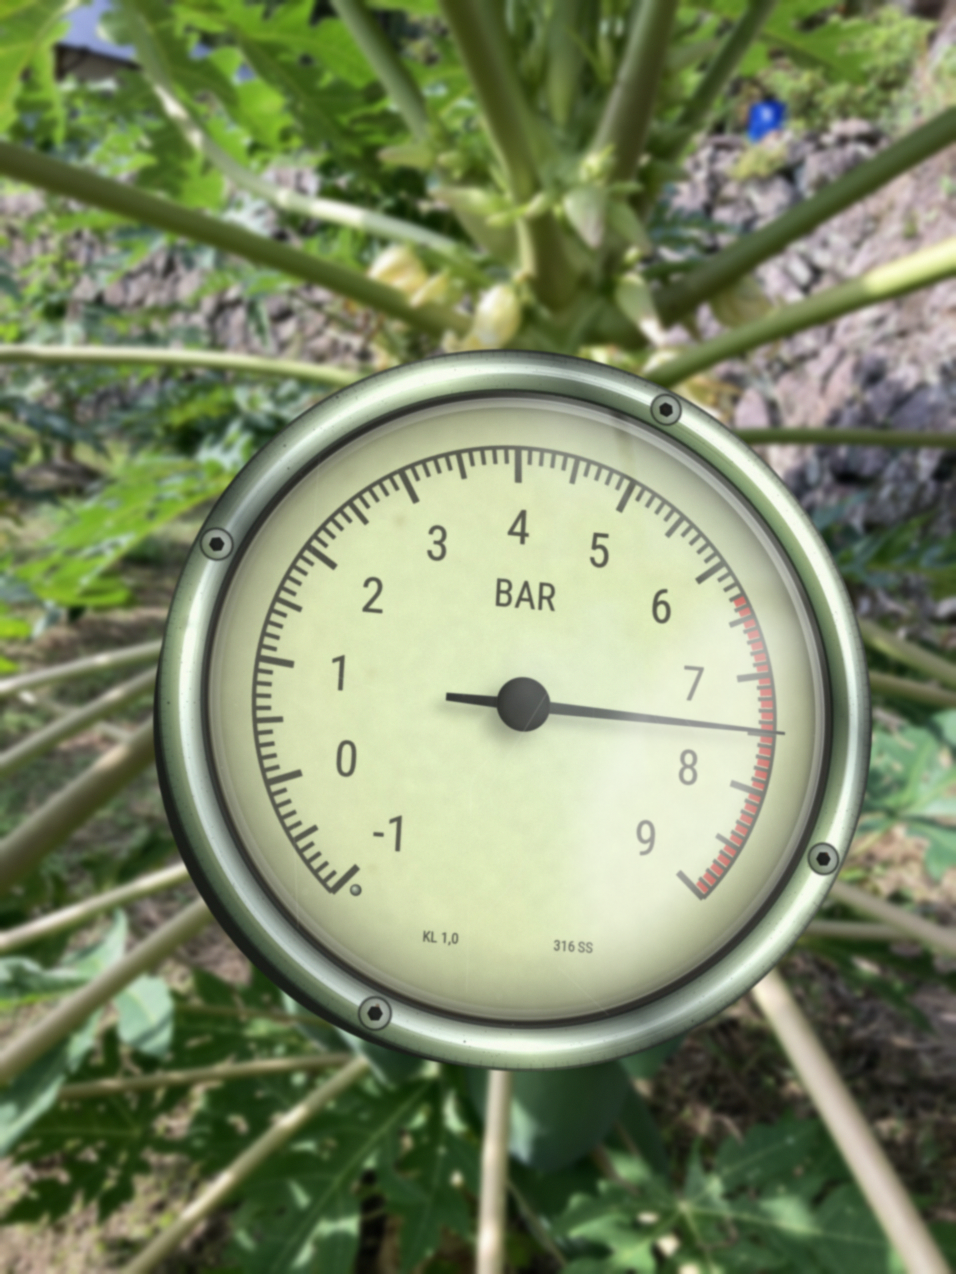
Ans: {"value": 7.5, "unit": "bar"}
